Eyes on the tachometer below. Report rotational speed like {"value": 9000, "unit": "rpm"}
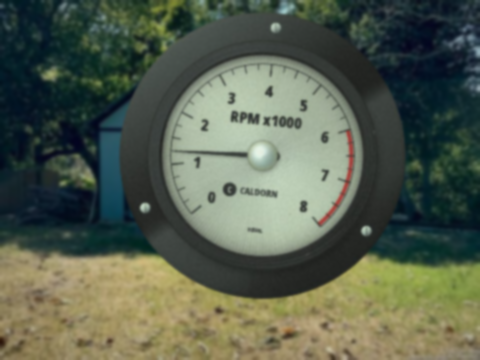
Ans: {"value": 1250, "unit": "rpm"}
